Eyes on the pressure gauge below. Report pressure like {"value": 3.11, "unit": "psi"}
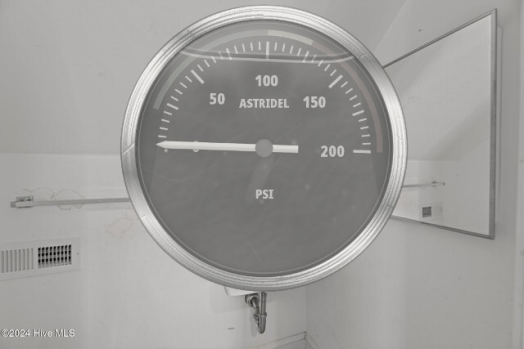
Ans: {"value": 0, "unit": "psi"}
